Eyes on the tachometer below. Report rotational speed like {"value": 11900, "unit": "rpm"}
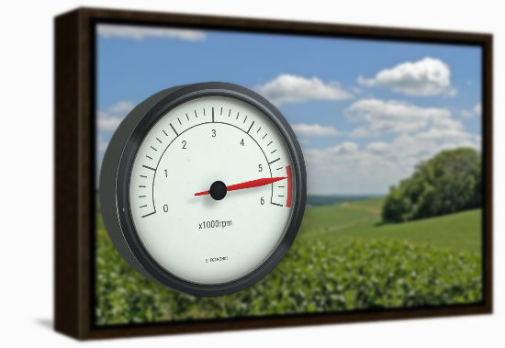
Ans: {"value": 5400, "unit": "rpm"}
